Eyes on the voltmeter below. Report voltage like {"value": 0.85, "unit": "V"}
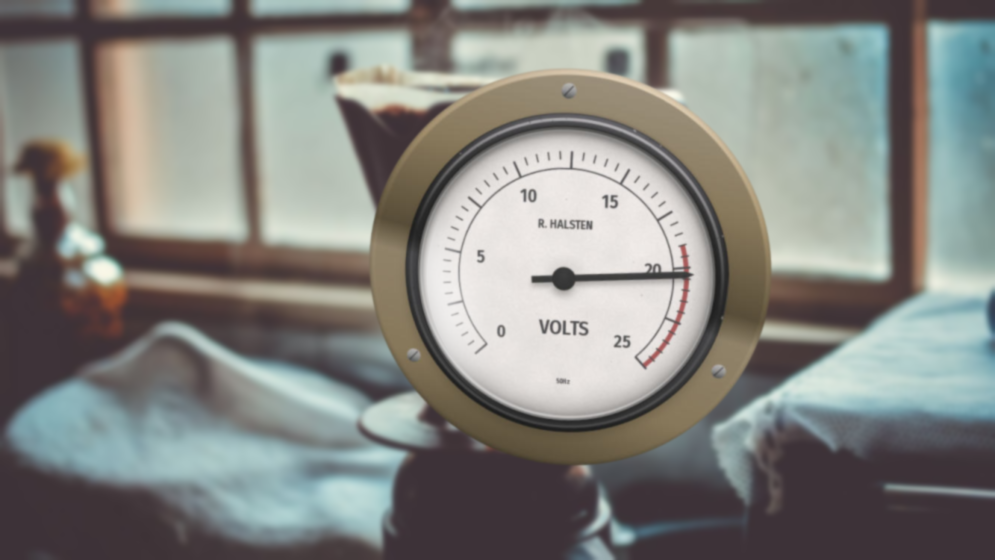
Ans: {"value": 20.25, "unit": "V"}
